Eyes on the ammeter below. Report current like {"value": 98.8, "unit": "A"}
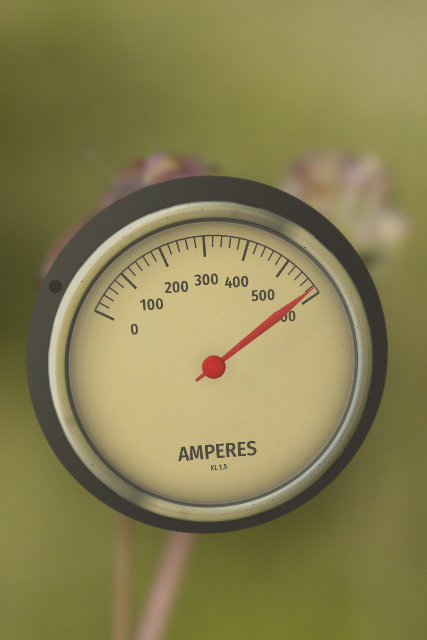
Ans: {"value": 580, "unit": "A"}
